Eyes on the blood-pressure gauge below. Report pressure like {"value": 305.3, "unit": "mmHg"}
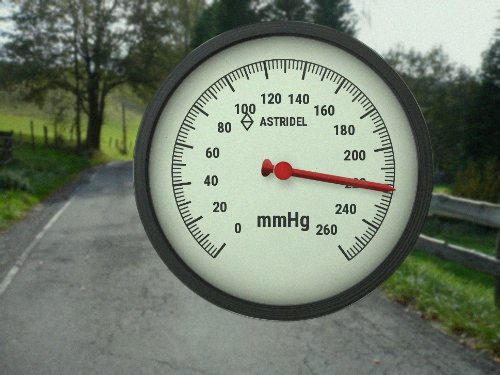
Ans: {"value": 220, "unit": "mmHg"}
